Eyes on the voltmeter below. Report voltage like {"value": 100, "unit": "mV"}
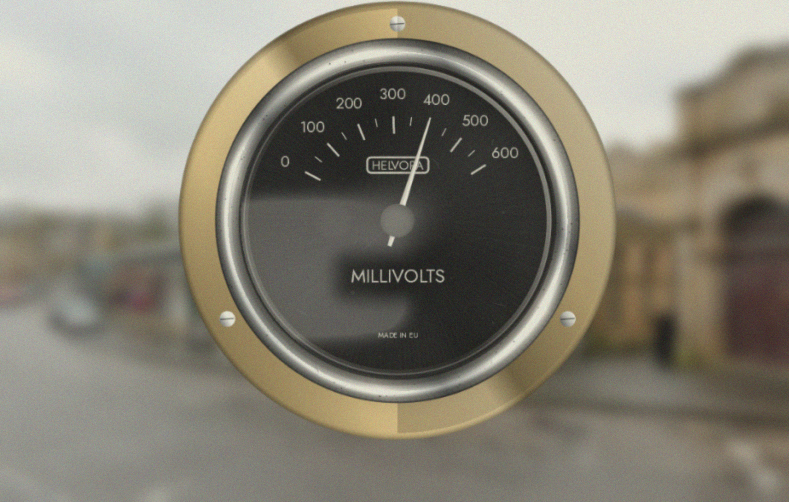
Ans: {"value": 400, "unit": "mV"}
